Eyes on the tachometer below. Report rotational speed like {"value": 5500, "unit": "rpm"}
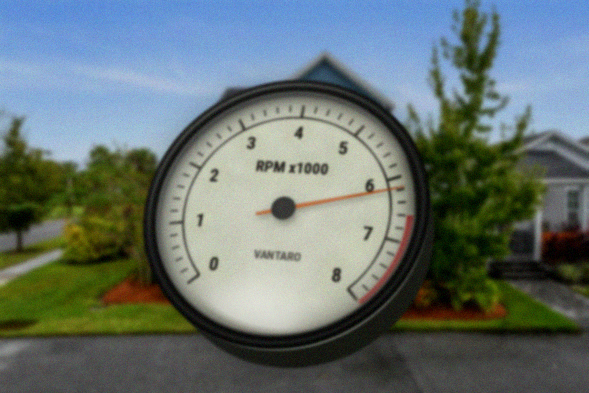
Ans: {"value": 6200, "unit": "rpm"}
